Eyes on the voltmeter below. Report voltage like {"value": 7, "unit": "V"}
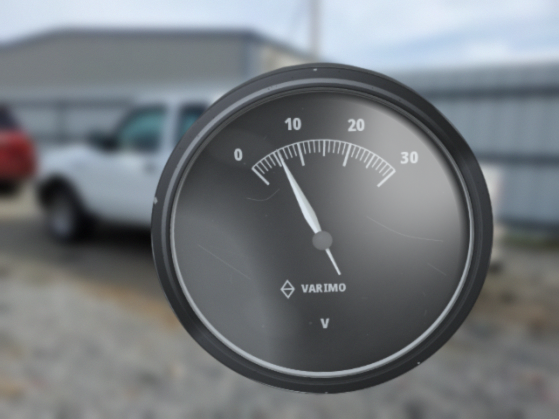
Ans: {"value": 6, "unit": "V"}
